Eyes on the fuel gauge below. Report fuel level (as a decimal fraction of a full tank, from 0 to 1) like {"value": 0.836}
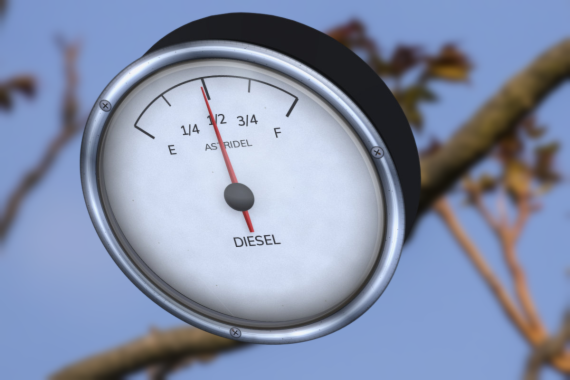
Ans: {"value": 0.5}
